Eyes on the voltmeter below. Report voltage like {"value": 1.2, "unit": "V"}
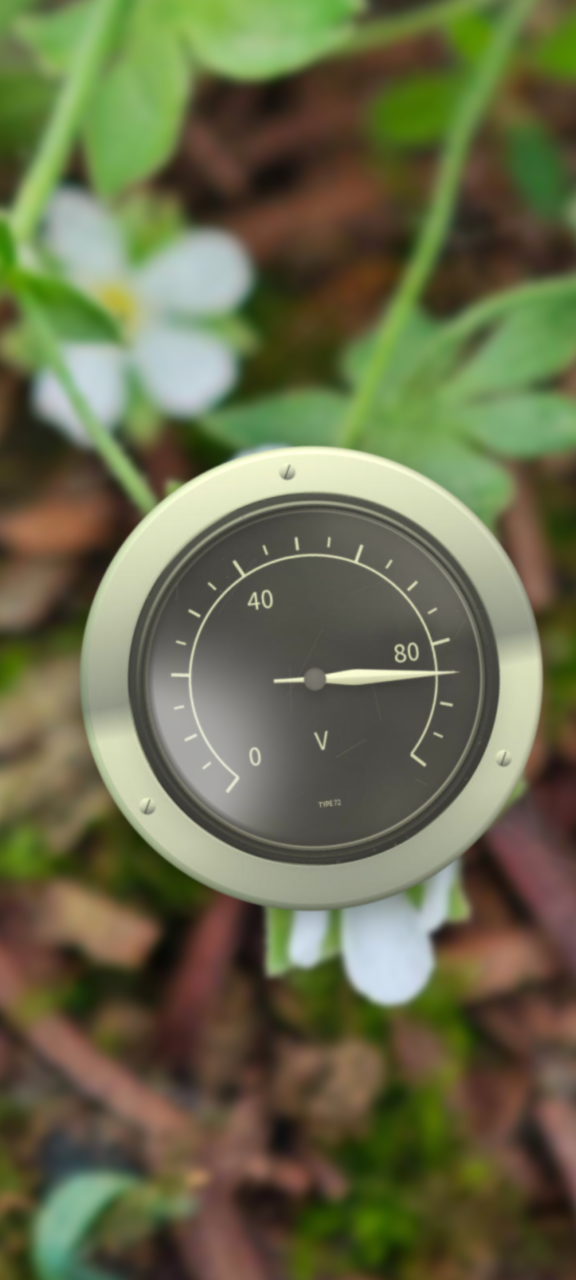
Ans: {"value": 85, "unit": "V"}
